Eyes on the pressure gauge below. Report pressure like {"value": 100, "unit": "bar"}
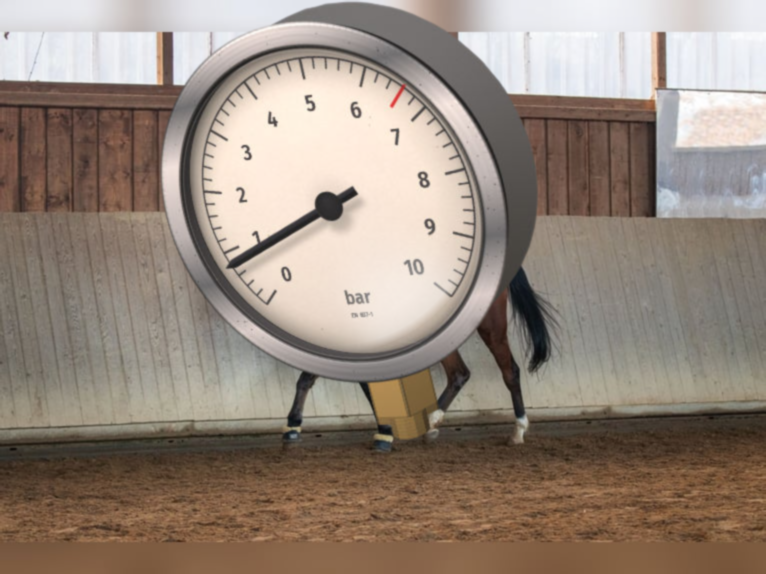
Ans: {"value": 0.8, "unit": "bar"}
